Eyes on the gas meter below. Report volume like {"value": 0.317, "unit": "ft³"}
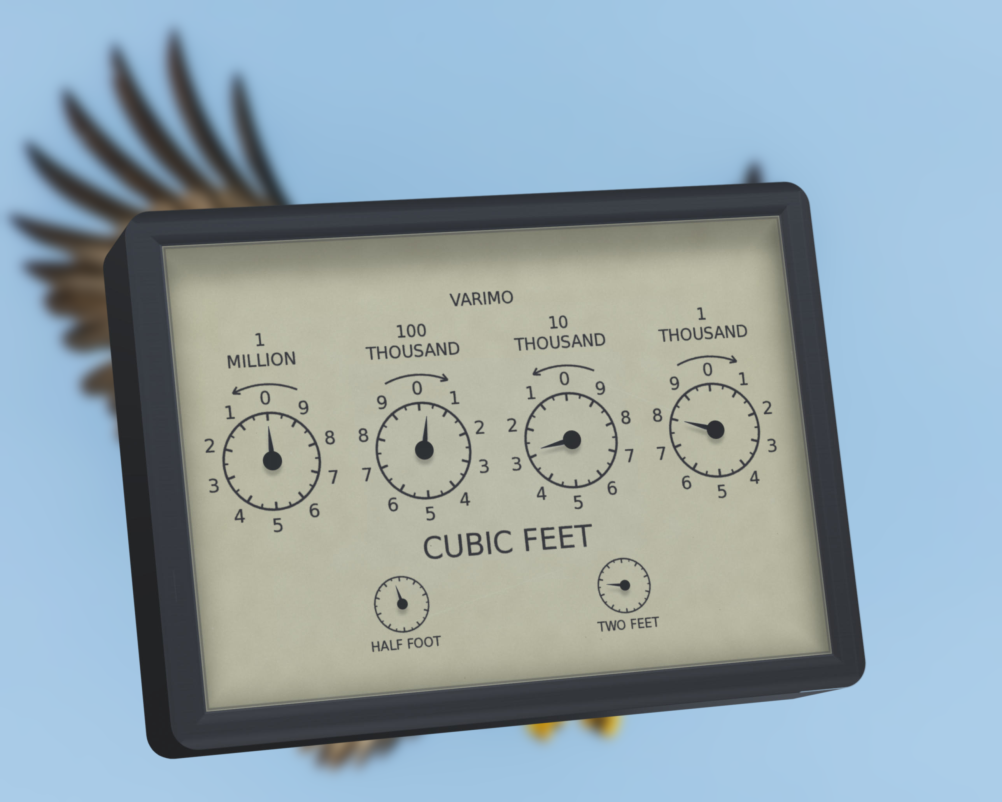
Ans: {"value": 2800, "unit": "ft³"}
